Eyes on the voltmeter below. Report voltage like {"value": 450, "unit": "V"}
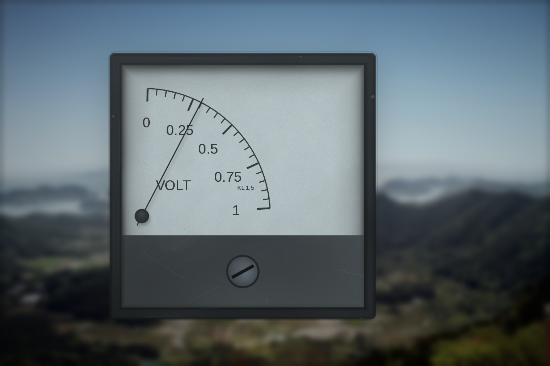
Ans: {"value": 0.3, "unit": "V"}
